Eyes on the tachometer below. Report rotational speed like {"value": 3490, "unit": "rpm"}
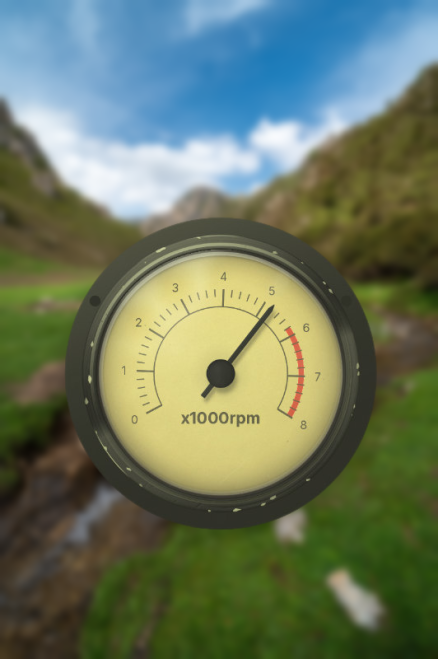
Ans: {"value": 5200, "unit": "rpm"}
